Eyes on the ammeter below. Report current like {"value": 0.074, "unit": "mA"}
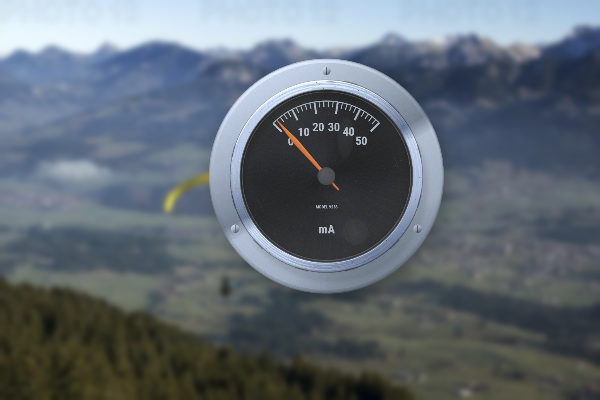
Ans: {"value": 2, "unit": "mA"}
